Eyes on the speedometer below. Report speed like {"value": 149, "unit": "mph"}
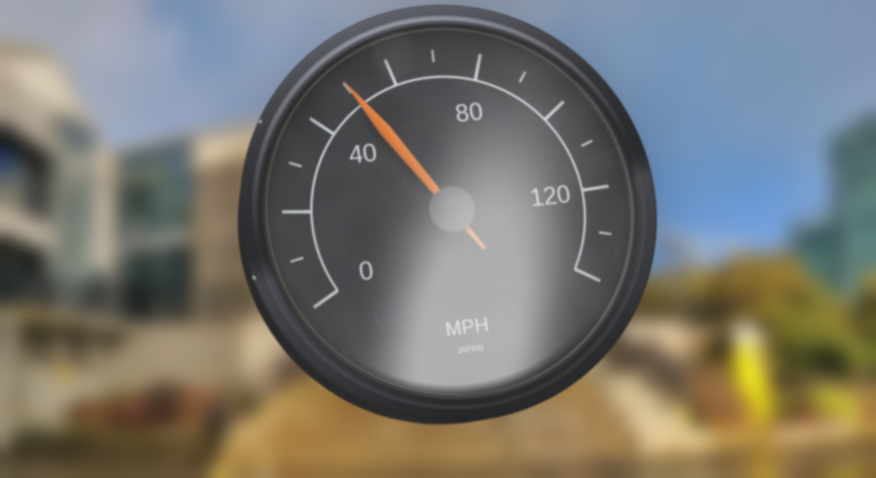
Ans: {"value": 50, "unit": "mph"}
